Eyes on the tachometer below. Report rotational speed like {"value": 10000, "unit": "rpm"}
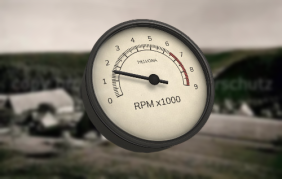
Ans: {"value": 1500, "unit": "rpm"}
